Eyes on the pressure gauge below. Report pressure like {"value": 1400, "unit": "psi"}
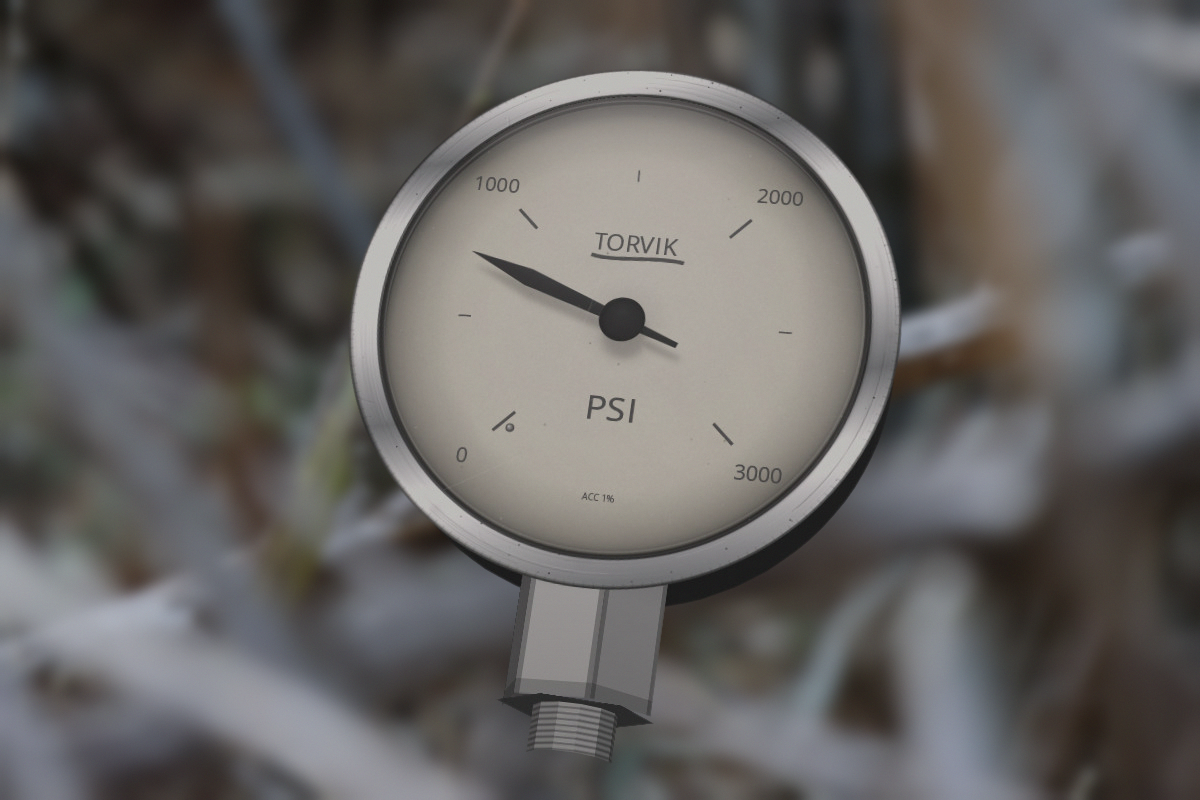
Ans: {"value": 750, "unit": "psi"}
